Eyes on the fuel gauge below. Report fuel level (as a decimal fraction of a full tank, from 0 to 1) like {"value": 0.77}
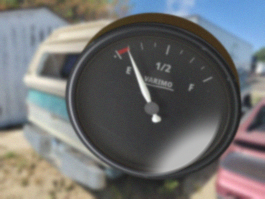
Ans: {"value": 0.125}
